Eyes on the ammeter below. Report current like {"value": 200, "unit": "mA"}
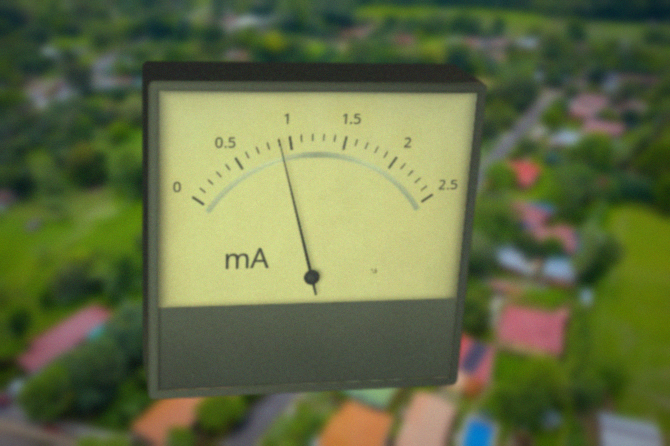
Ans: {"value": 0.9, "unit": "mA"}
